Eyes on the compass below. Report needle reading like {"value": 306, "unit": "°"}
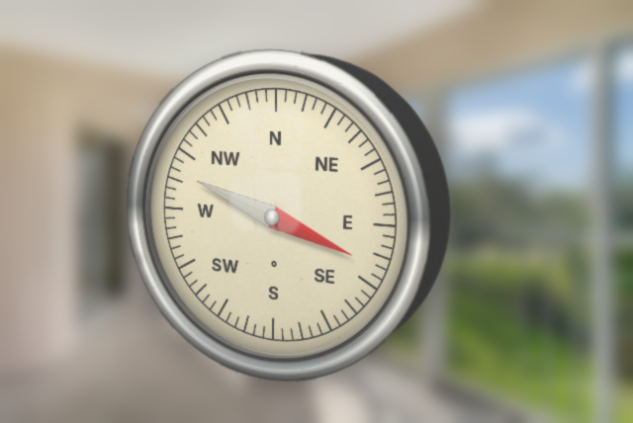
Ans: {"value": 110, "unit": "°"}
